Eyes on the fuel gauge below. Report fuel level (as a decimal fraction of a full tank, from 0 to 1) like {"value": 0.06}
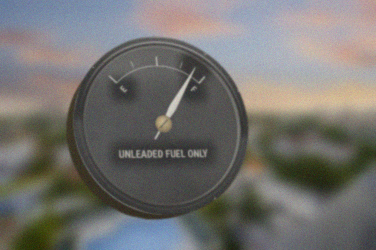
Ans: {"value": 0.875}
